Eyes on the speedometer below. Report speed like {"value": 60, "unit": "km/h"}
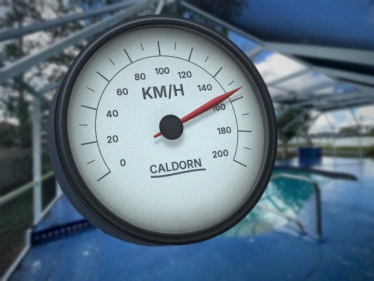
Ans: {"value": 155, "unit": "km/h"}
